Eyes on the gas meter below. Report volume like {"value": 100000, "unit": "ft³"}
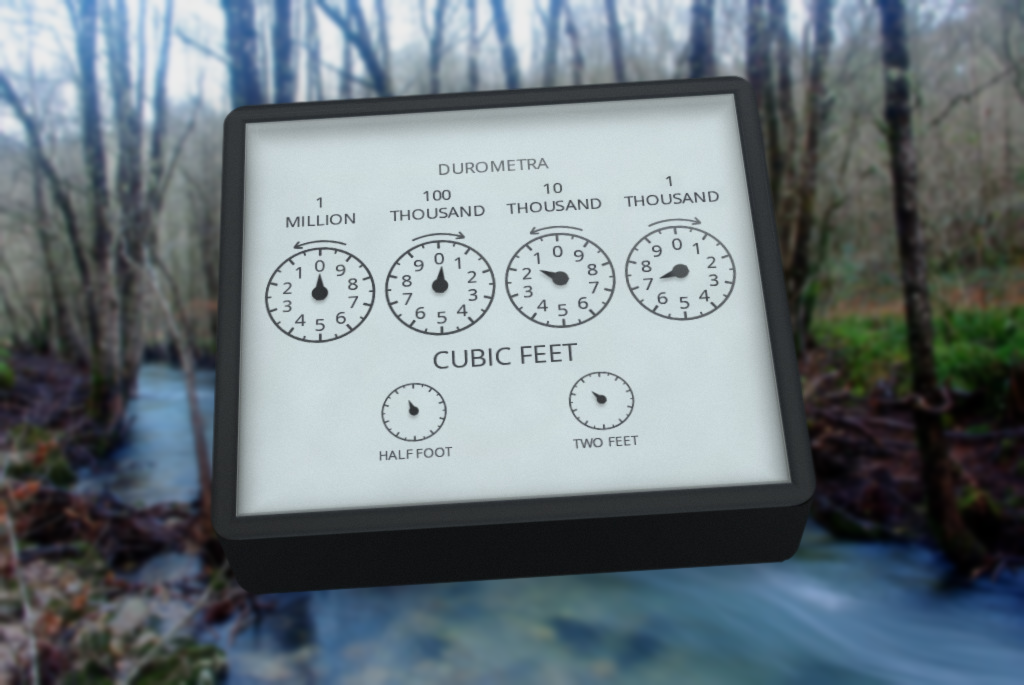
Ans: {"value": 1700, "unit": "ft³"}
